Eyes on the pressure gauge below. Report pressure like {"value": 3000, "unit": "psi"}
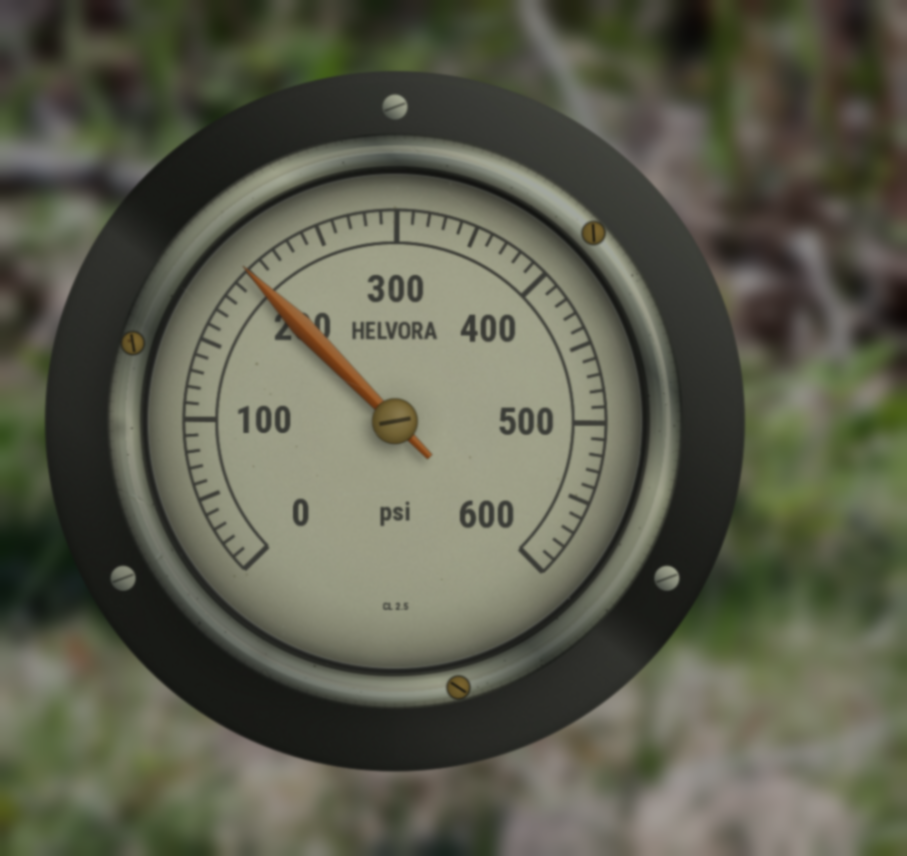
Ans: {"value": 200, "unit": "psi"}
